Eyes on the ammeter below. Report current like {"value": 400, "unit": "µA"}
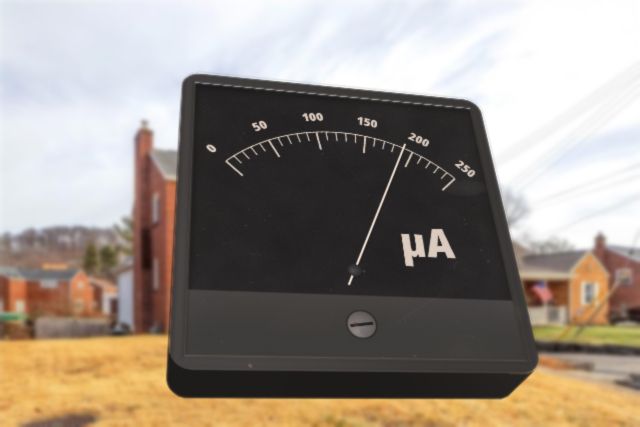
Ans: {"value": 190, "unit": "µA"}
